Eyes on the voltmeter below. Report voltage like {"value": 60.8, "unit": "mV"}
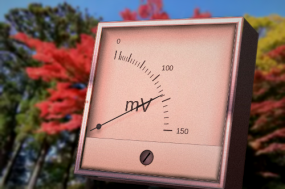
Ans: {"value": 120, "unit": "mV"}
